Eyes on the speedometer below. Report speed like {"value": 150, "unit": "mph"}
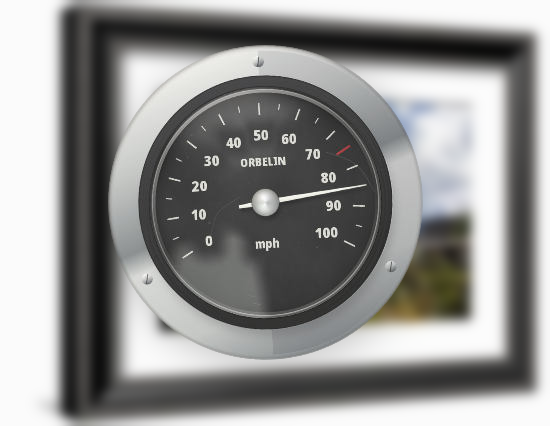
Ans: {"value": 85, "unit": "mph"}
